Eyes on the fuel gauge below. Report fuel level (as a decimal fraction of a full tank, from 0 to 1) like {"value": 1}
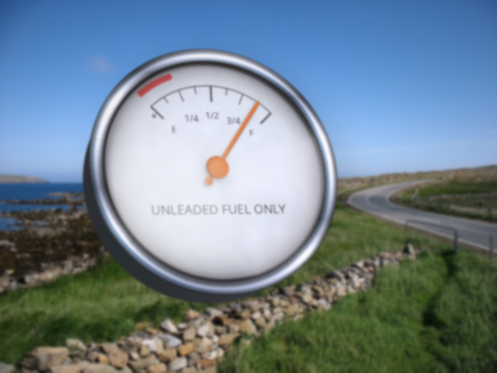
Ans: {"value": 0.875}
